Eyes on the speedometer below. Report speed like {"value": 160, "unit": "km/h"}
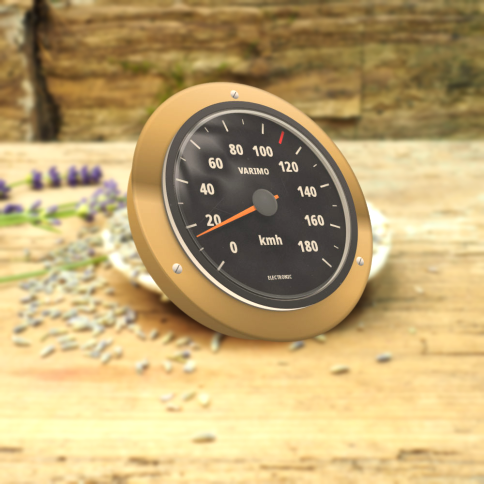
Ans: {"value": 15, "unit": "km/h"}
